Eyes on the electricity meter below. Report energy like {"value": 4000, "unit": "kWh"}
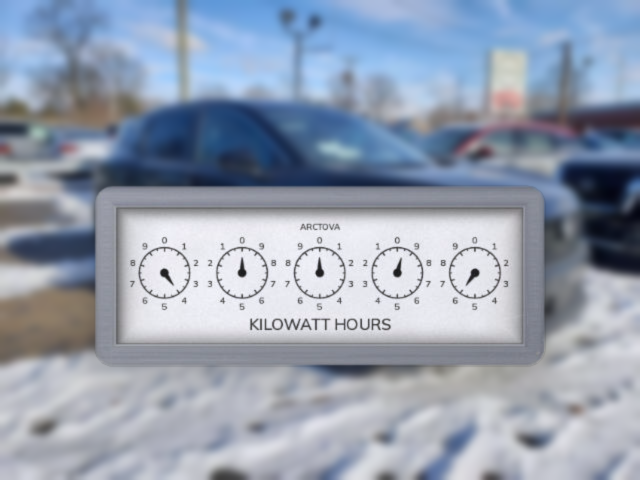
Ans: {"value": 39996, "unit": "kWh"}
